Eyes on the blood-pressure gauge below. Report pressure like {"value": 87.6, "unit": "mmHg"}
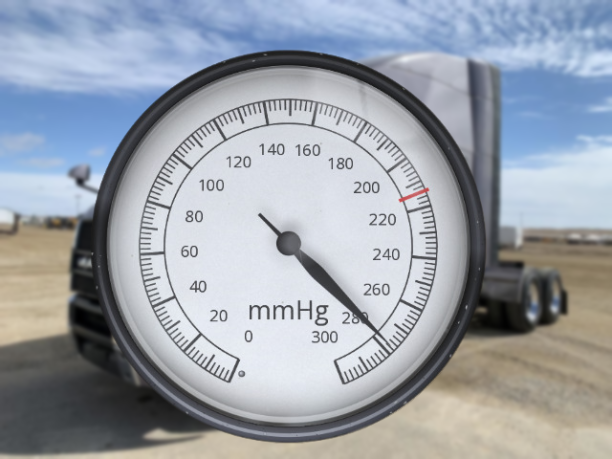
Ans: {"value": 278, "unit": "mmHg"}
